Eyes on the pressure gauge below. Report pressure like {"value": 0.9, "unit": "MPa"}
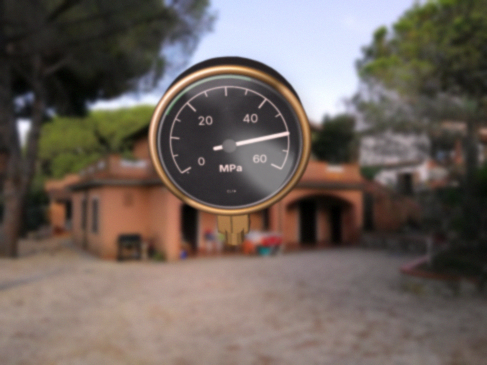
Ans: {"value": 50, "unit": "MPa"}
